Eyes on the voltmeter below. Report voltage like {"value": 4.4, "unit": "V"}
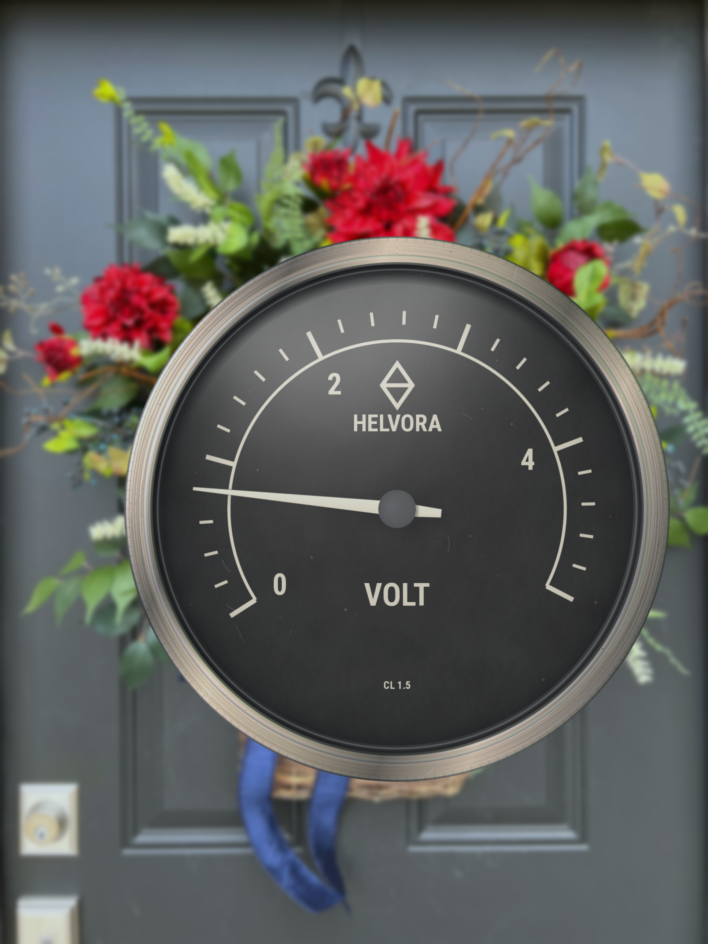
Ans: {"value": 0.8, "unit": "V"}
